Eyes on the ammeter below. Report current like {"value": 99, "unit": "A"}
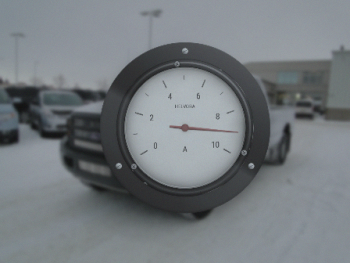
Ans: {"value": 9, "unit": "A"}
